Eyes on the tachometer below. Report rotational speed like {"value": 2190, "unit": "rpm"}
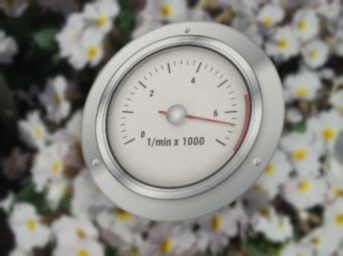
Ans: {"value": 6400, "unit": "rpm"}
